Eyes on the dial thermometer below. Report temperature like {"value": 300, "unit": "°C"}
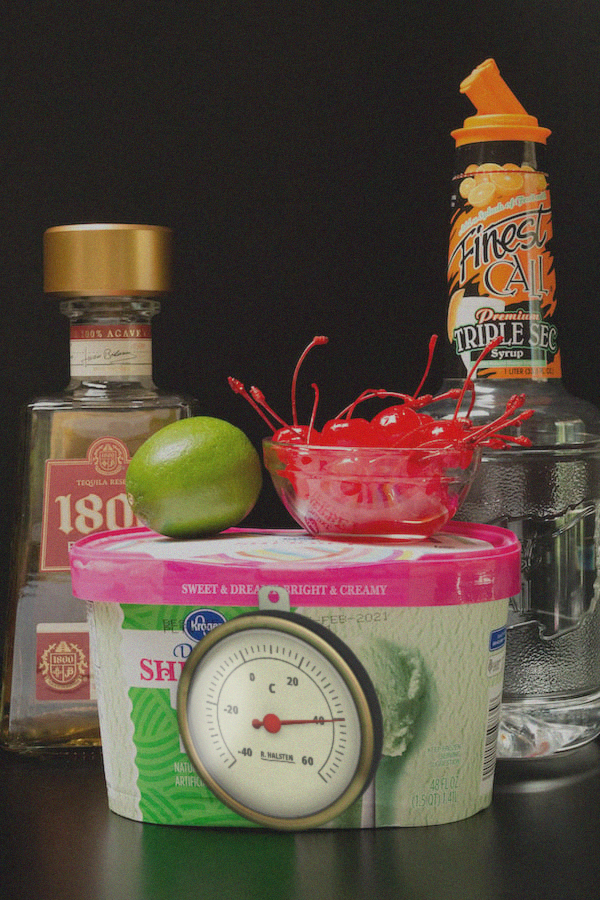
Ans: {"value": 40, "unit": "°C"}
